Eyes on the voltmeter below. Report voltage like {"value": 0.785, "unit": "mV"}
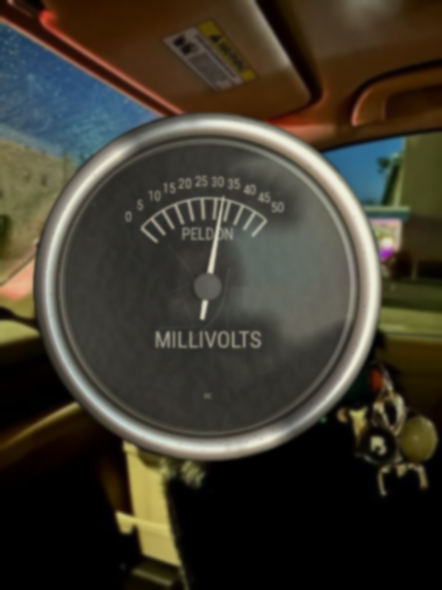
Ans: {"value": 32.5, "unit": "mV"}
